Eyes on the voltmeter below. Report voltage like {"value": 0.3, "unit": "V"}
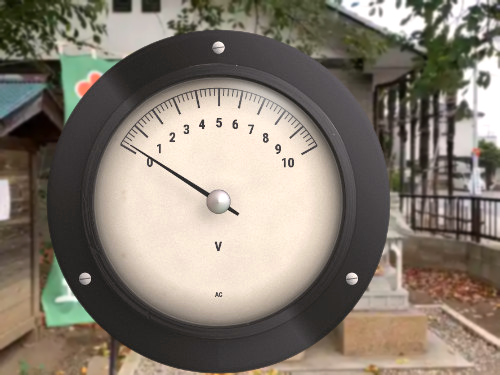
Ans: {"value": 0.2, "unit": "V"}
